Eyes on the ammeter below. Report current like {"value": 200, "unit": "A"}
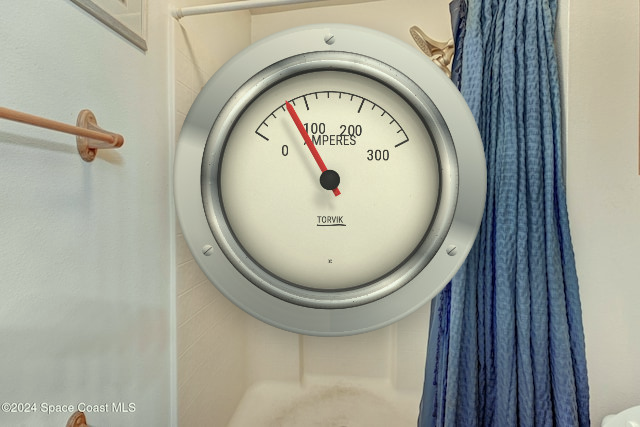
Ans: {"value": 70, "unit": "A"}
